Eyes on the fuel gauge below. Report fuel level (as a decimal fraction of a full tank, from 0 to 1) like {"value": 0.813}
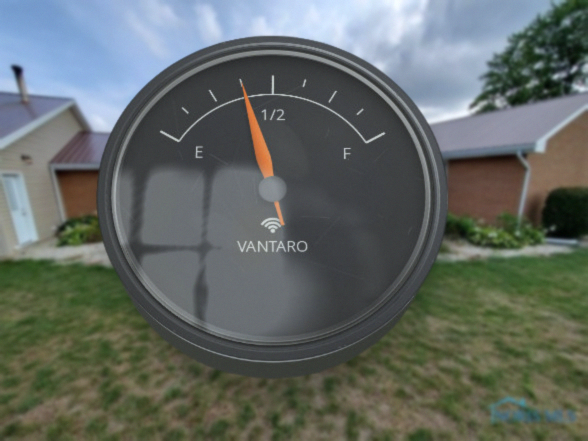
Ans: {"value": 0.375}
